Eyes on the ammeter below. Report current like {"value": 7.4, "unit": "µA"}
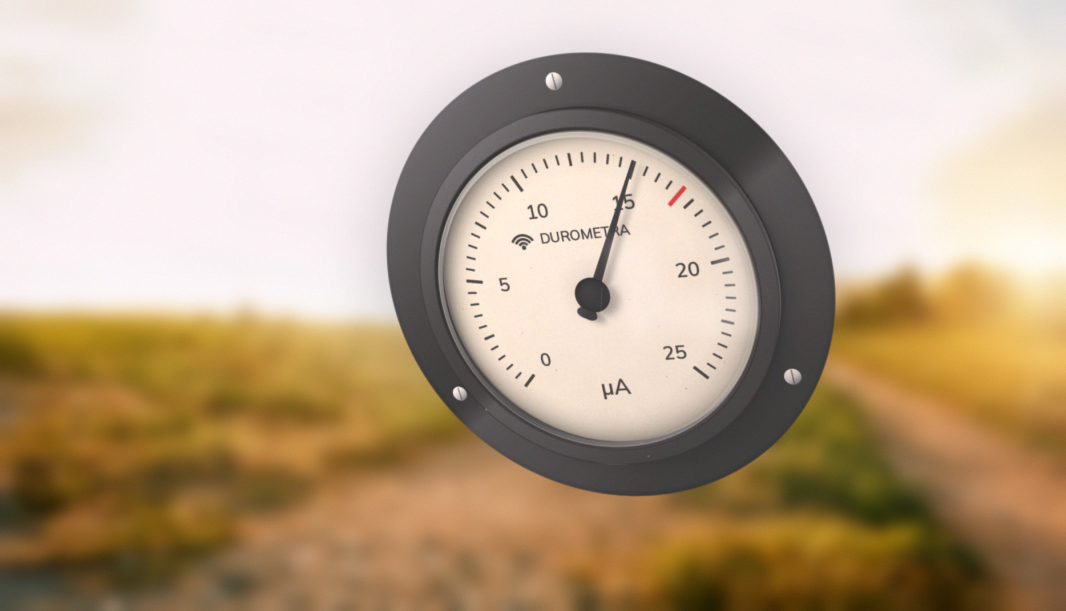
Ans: {"value": 15, "unit": "µA"}
